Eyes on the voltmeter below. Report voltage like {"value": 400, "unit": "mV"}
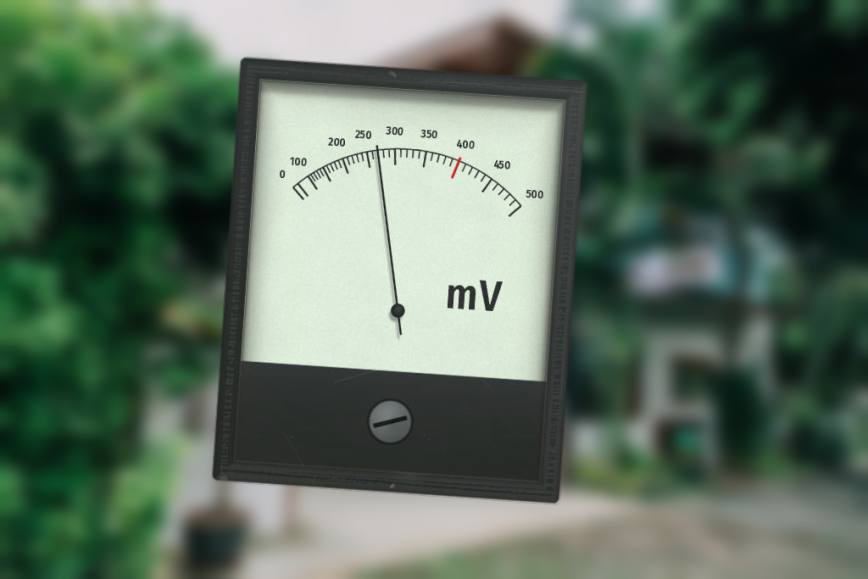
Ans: {"value": 270, "unit": "mV"}
